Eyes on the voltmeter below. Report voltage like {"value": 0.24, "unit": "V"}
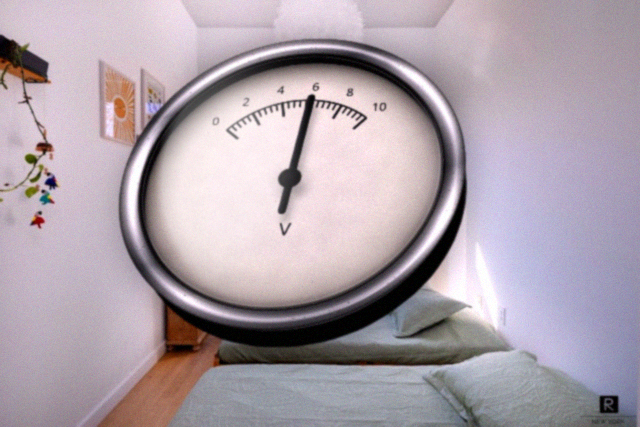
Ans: {"value": 6, "unit": "V"}
